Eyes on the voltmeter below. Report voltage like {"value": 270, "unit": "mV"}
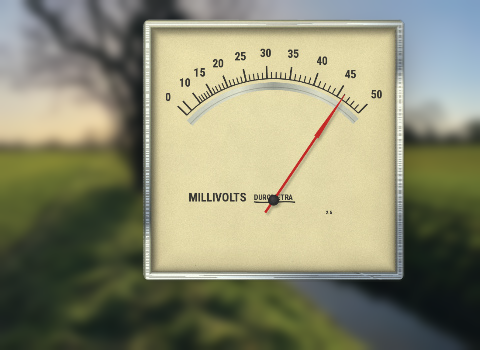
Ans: {"value": 46, "unit": "mV"}
